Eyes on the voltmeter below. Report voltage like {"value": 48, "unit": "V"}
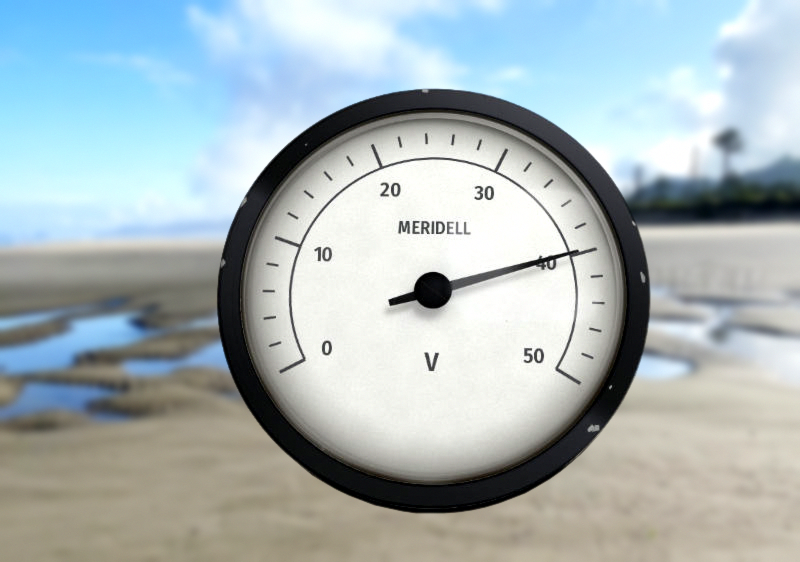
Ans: {"value": 40, "unit": "V"}
